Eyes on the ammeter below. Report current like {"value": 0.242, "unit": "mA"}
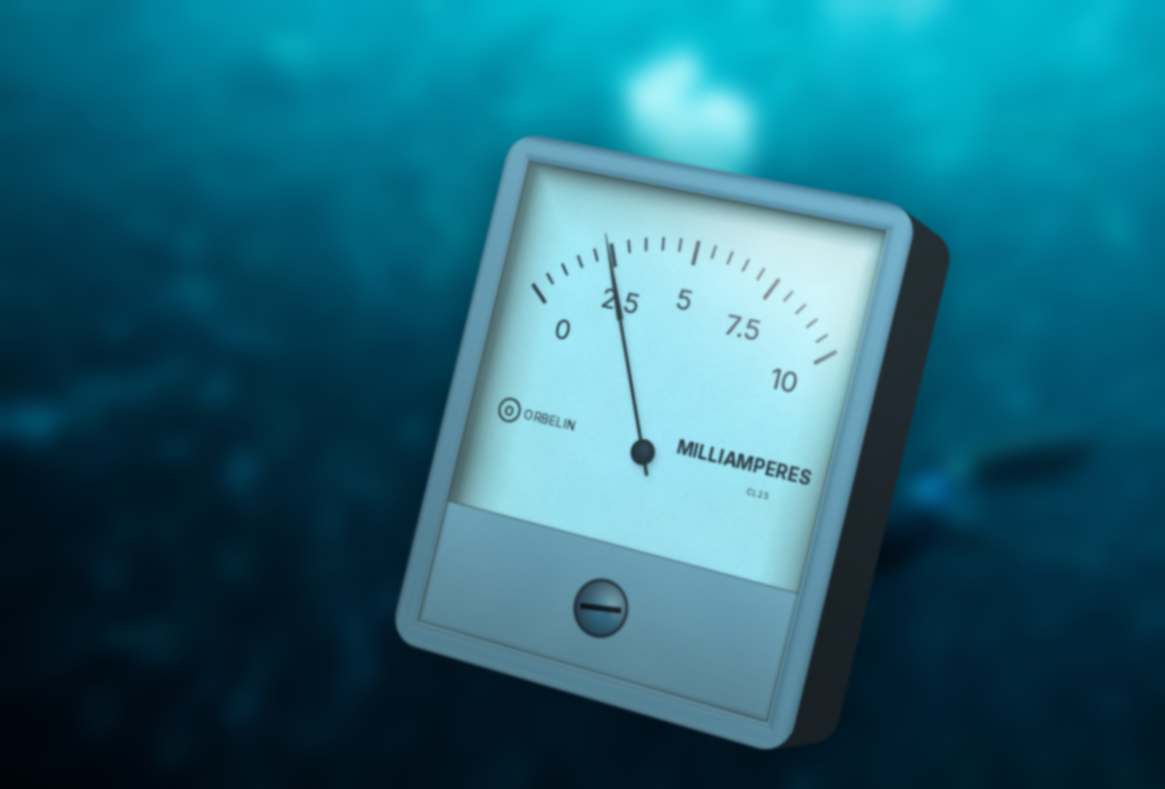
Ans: {"value": 2.5, "unit": "mA"}
